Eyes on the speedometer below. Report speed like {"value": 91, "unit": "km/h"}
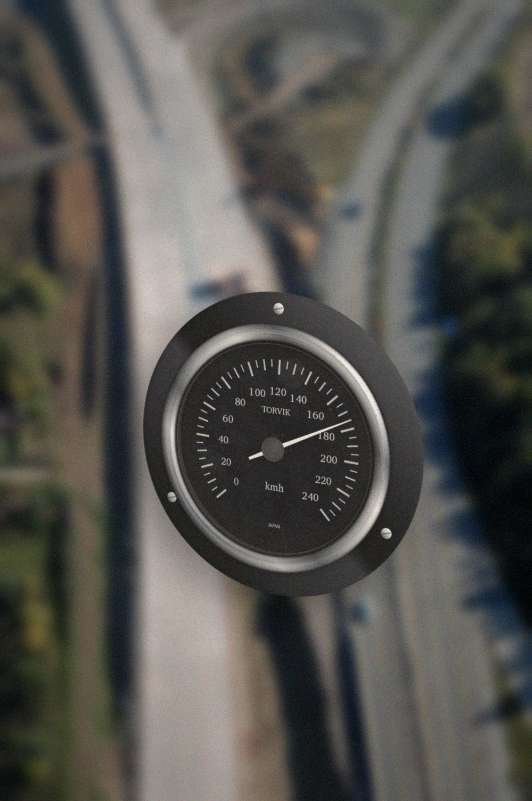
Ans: {"value": 175, "unit": "km/h"}
